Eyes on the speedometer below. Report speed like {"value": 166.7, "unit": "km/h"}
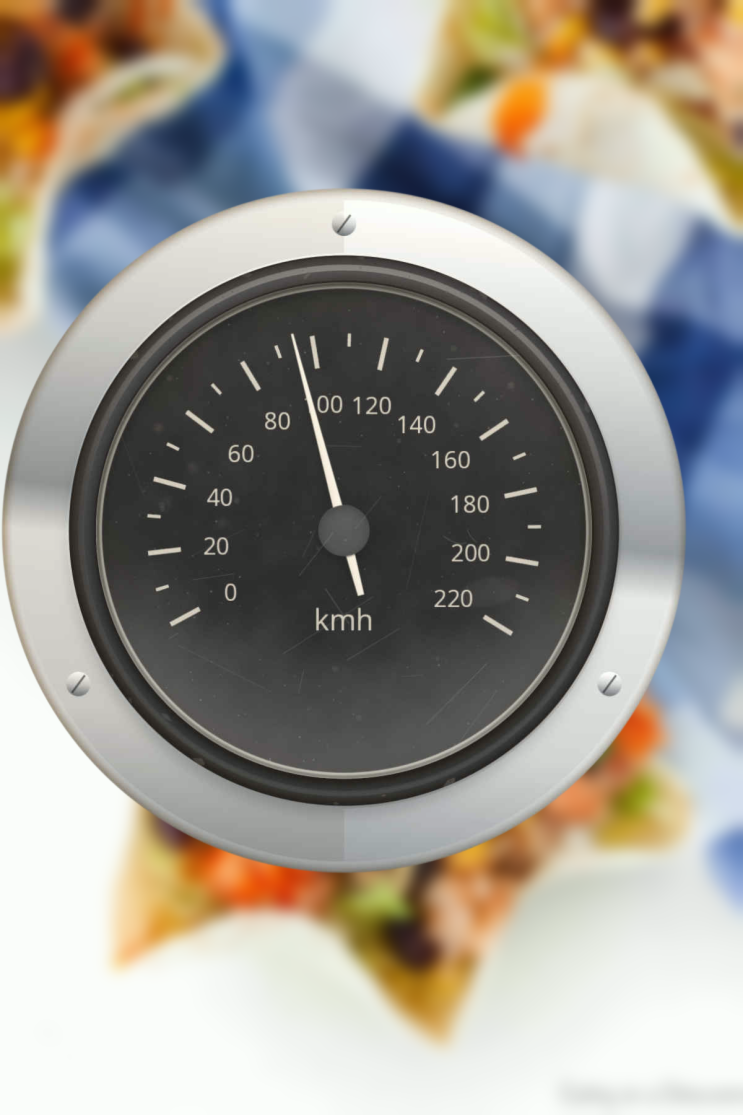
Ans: {"value": 95, "unit": "km/h"}
